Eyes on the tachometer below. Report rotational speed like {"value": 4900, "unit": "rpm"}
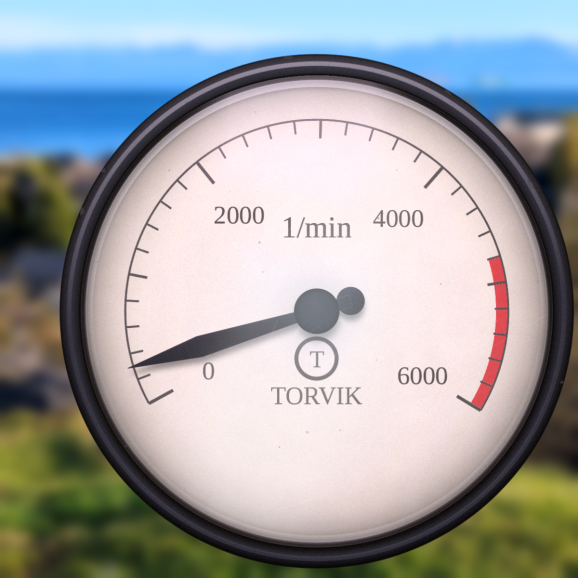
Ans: {"value": 300, "unit": "rpm"}
